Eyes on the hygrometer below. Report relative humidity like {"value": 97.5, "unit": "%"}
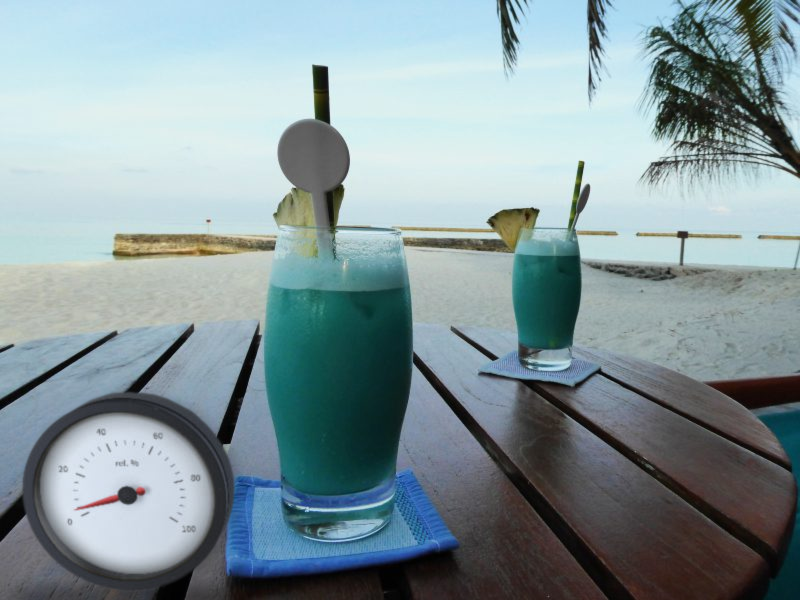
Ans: {"value": 4, "unit": "%"}
